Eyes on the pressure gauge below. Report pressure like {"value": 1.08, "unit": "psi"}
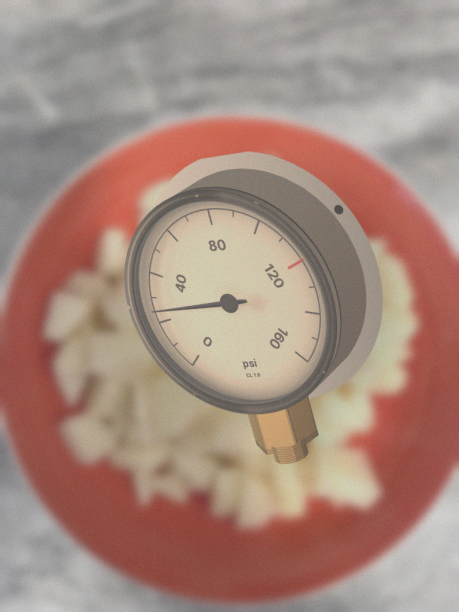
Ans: {"value": 25, "unit": "psi"}
